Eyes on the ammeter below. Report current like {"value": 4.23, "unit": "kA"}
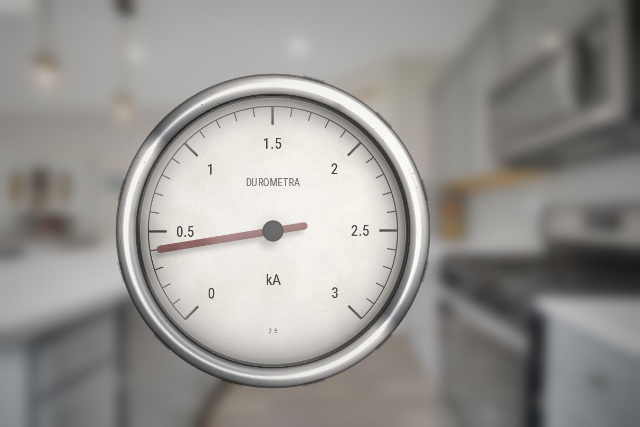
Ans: {"value": 0.4, "unit": "kA"}
